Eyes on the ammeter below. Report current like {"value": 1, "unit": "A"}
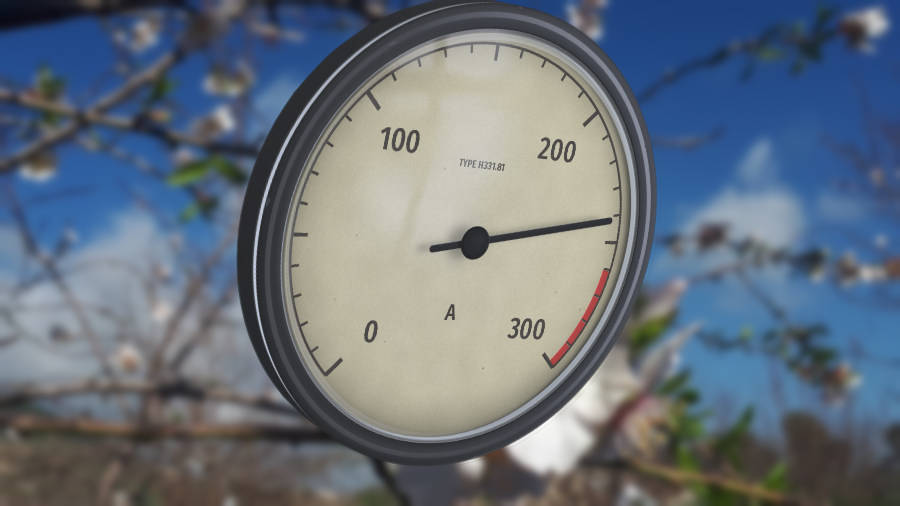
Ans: {"value": 240, "unit": "A"}
